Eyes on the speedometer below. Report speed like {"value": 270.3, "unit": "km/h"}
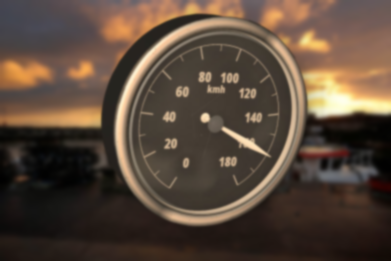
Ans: {"value": 160, "unit": "km/h"}
